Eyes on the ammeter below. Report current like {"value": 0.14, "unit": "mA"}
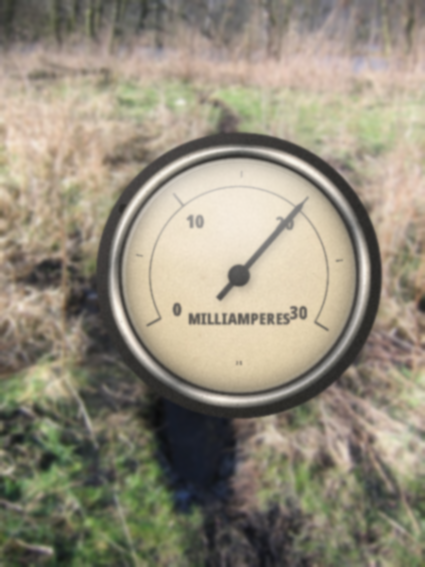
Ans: {"value": 20, "unit": "mA"}
